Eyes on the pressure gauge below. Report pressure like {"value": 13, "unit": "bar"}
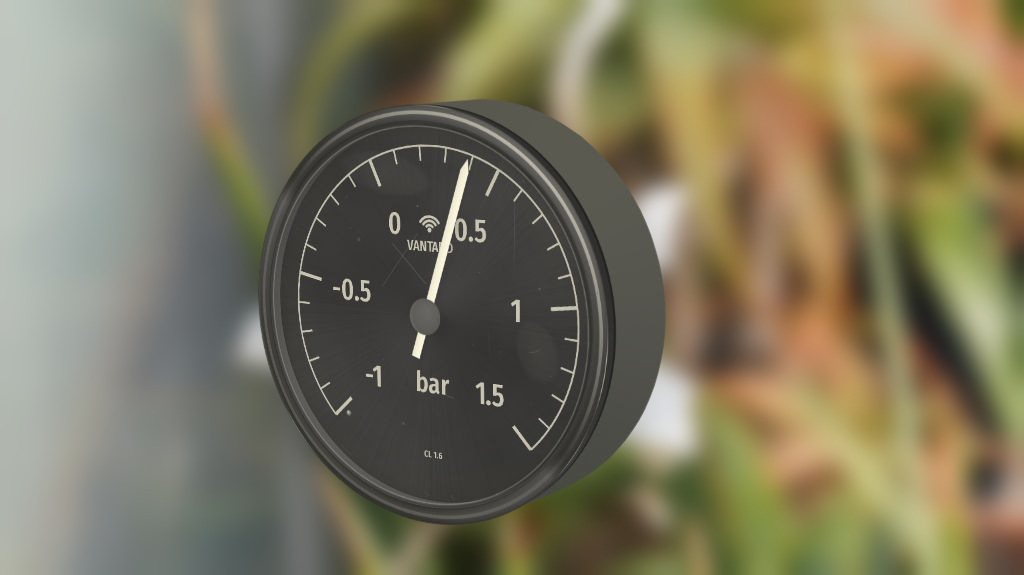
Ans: {"value": 0.4, "unit": "bar"}
